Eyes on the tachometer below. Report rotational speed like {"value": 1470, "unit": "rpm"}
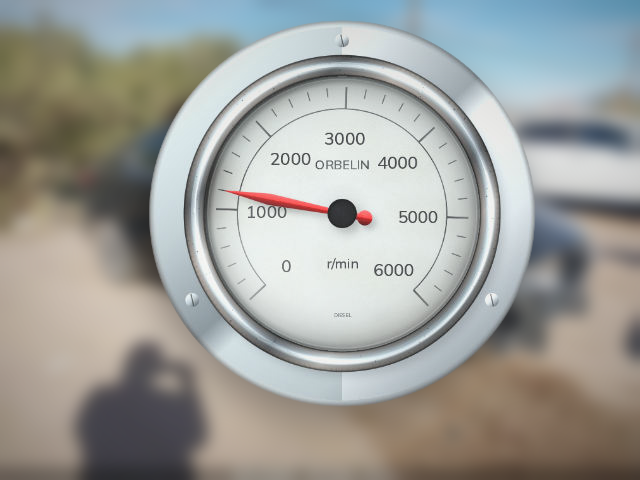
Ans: {"value": 1200, "unit": "rpm"}
